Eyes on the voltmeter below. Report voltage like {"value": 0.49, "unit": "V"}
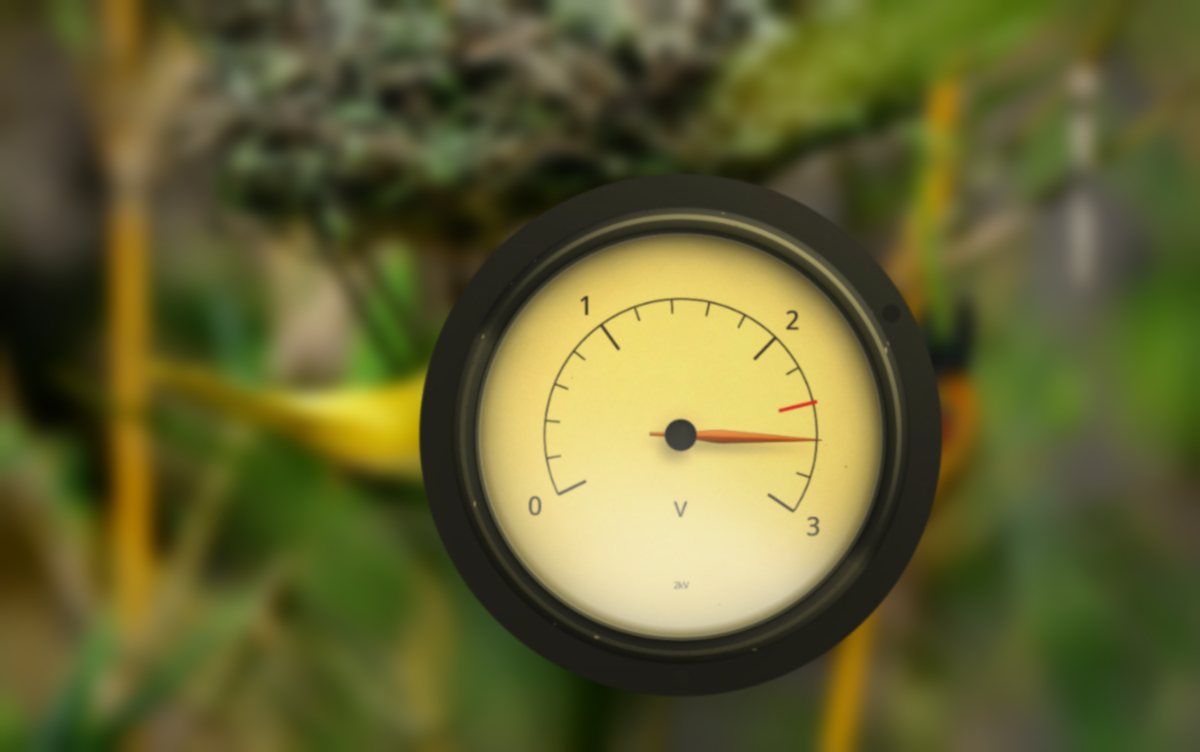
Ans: {"value": 2.6, "unit": "V"}
